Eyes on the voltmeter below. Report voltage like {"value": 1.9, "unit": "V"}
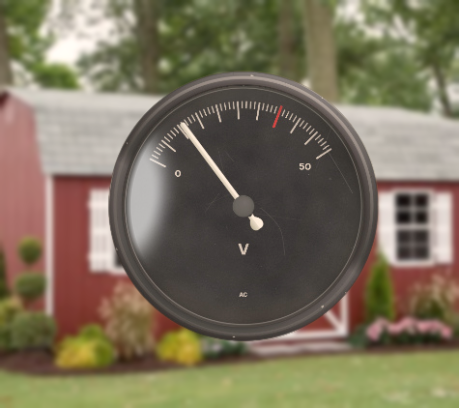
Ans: {"value": 11, "unit": "V"}
